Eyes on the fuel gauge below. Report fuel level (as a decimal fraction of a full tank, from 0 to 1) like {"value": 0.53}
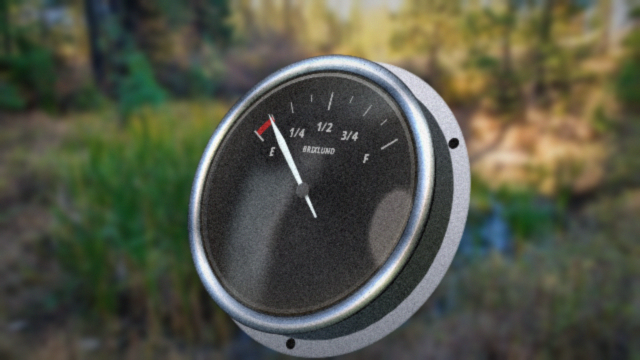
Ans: {"value": 0.125}
